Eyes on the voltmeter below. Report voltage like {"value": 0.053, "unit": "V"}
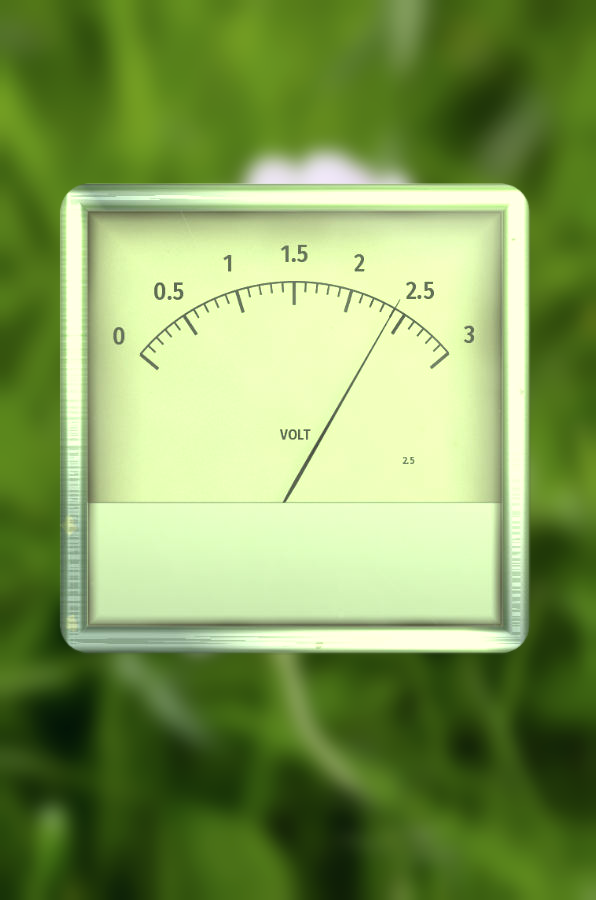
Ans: {"value": 2.4, "unit": "V"}
